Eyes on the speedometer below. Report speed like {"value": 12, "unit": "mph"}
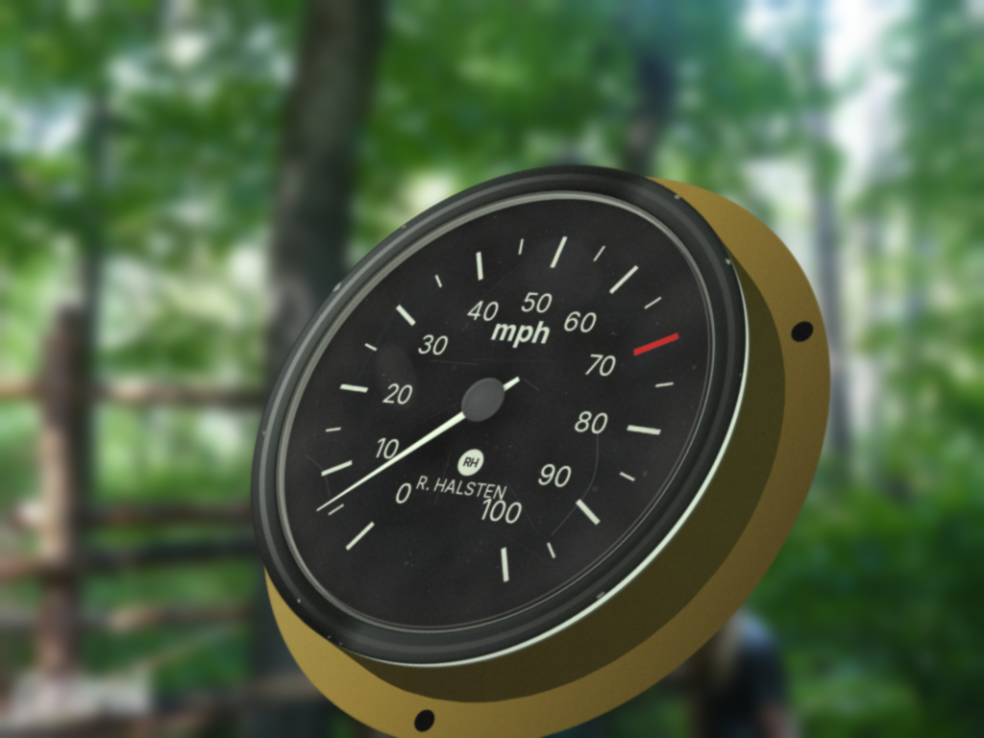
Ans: {"value": 5, "unit": "mph"}
